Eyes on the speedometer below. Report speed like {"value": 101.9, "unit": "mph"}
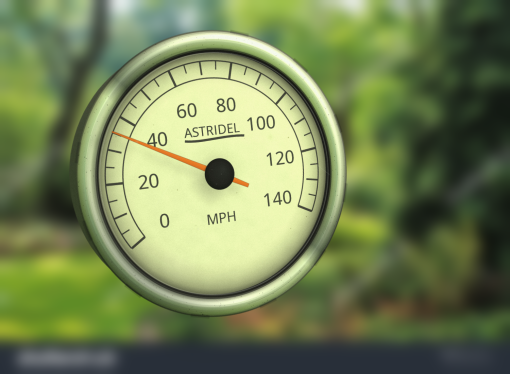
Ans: {"value": 35, "unit": "mph"}
